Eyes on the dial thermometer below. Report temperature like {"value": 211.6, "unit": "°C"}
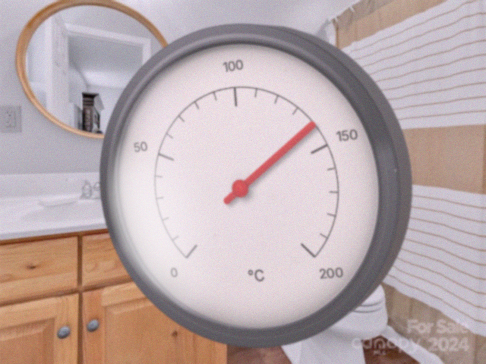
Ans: {"value": 140, "unit": "°C"}
